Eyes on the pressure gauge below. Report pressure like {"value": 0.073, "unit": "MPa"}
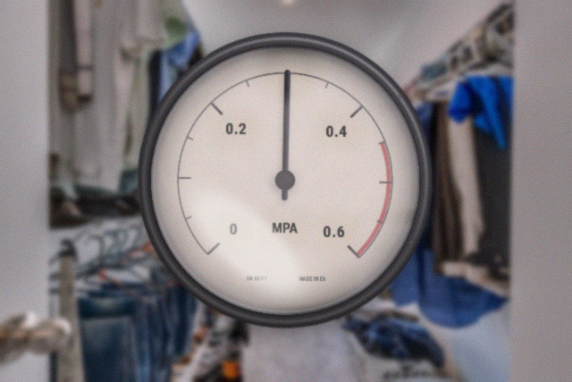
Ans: {"value": 0.3, "unit": "MPa"}
